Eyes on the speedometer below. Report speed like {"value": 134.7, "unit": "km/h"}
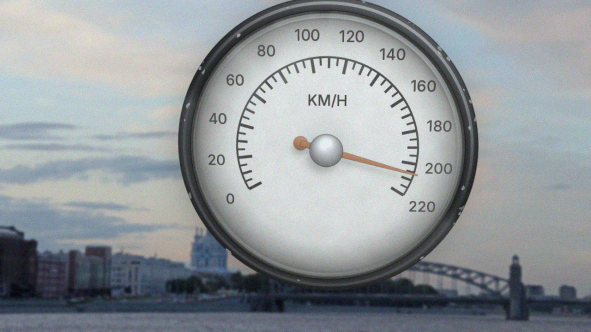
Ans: {"value": 205, "unit": "km/h"}
